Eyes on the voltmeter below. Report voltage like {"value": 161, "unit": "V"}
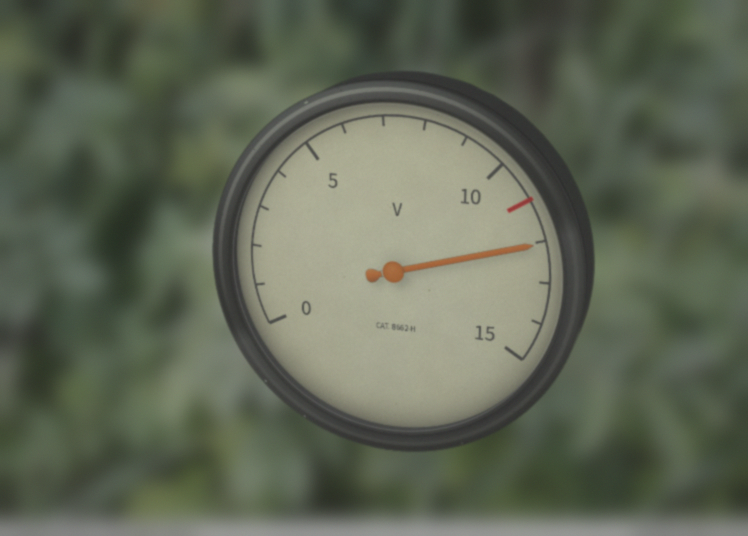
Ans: {"value": 12, "unit": "V"}
